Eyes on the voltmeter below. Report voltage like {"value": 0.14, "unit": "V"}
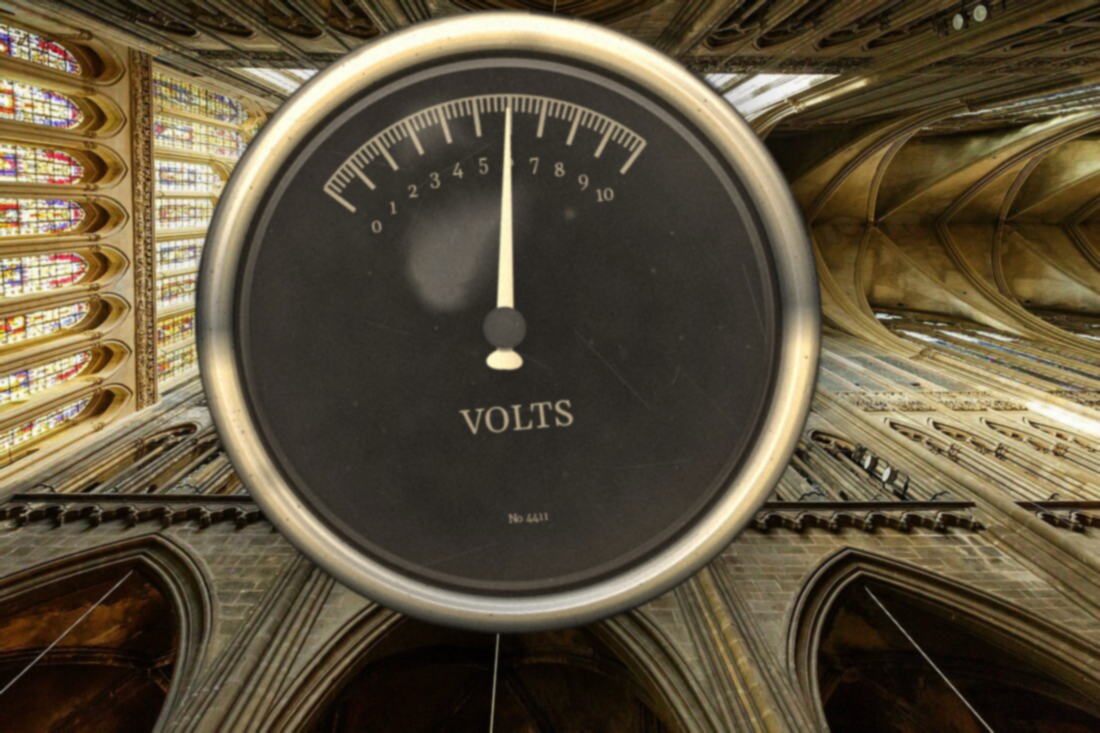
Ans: {"value": 6, "unit": "V"}
